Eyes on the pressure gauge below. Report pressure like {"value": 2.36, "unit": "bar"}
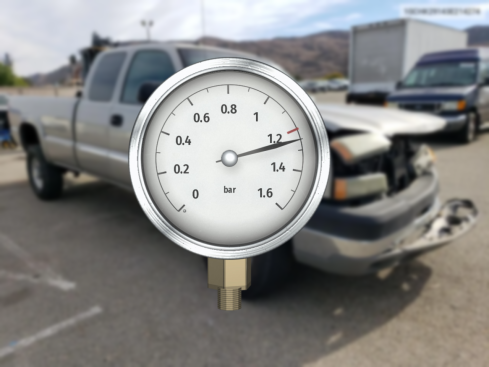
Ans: {"value": 1.25, "unit": "bar"}
